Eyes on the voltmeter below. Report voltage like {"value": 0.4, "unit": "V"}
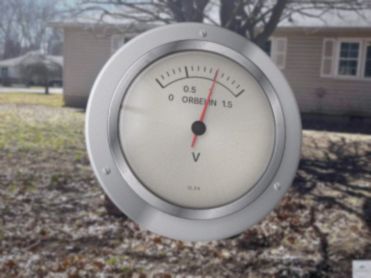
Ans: {"value": 1, "unit": "V"}
